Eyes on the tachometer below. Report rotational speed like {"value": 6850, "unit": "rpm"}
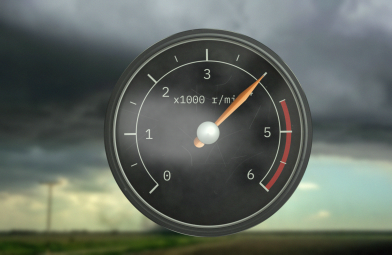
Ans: {"value": 4000, "unit": "rpm"}
